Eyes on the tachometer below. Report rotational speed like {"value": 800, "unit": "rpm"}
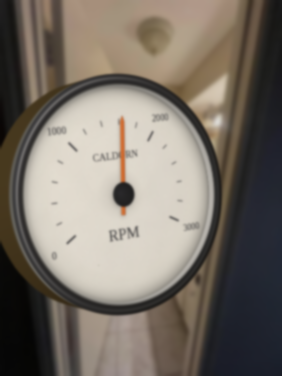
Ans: {"value": 1600, "unit": "rpm"}
